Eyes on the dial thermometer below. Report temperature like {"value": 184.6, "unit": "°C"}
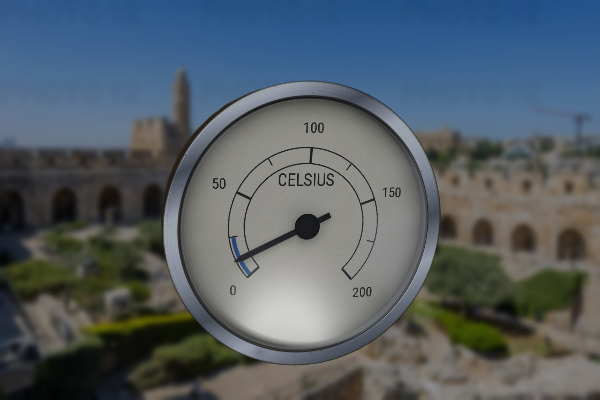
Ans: {"value": 12.5, "unit": "°C"}
